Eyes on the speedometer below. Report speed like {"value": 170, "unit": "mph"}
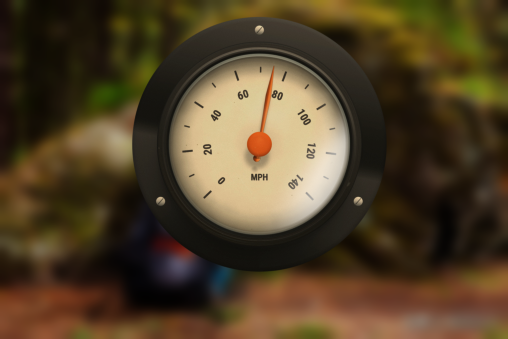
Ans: {"value": 75, "unit": "mph"}
